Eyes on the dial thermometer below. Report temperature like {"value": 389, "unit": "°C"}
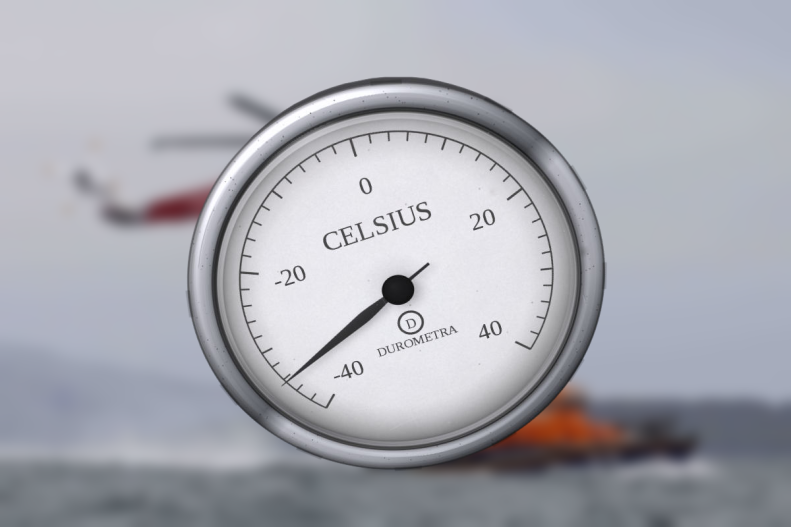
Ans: {"value": -34, "unit": "°C"}
